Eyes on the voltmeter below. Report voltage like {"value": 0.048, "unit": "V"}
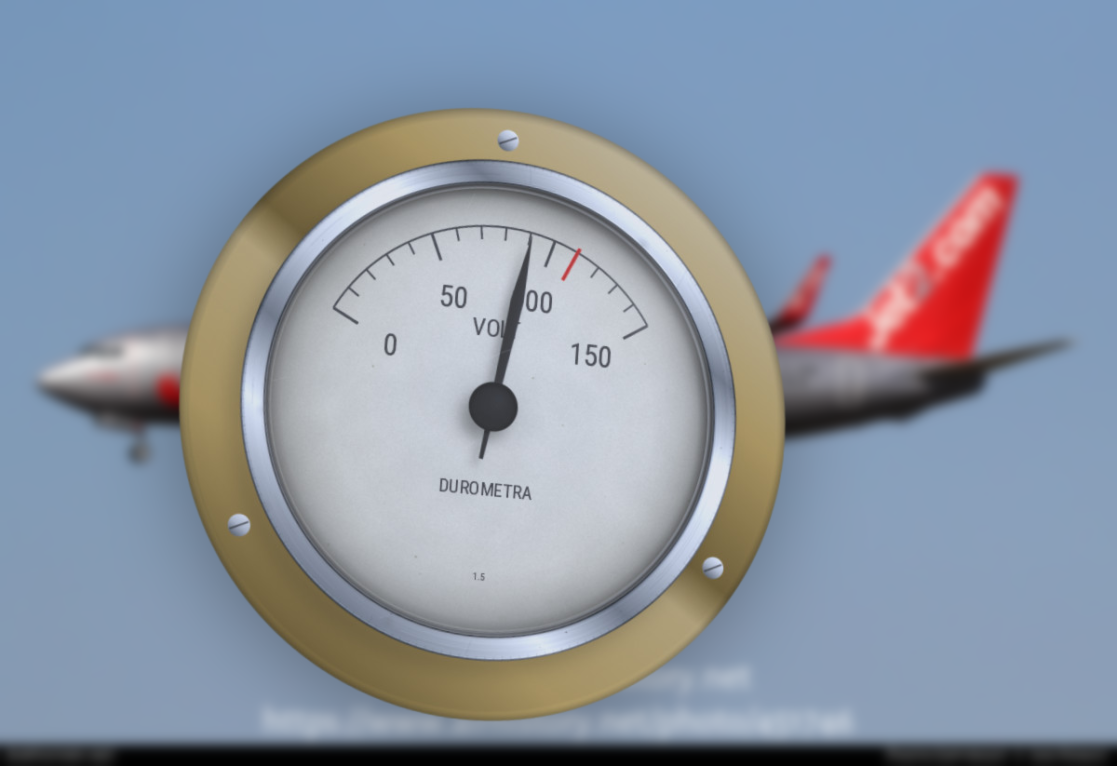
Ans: {"value": 90, "unit": "V"}
